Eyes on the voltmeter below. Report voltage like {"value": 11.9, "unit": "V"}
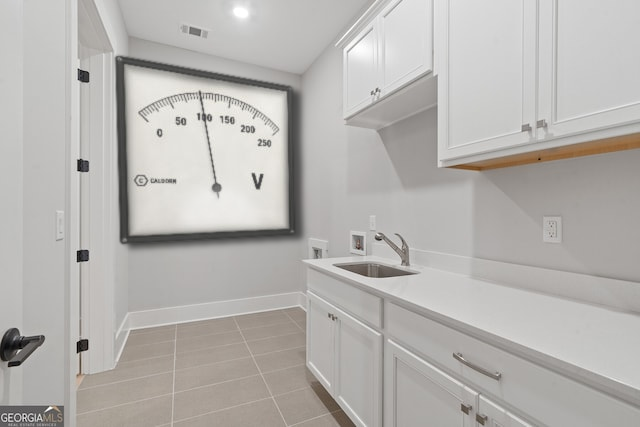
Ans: {"value": 100, "unit": "V"}
